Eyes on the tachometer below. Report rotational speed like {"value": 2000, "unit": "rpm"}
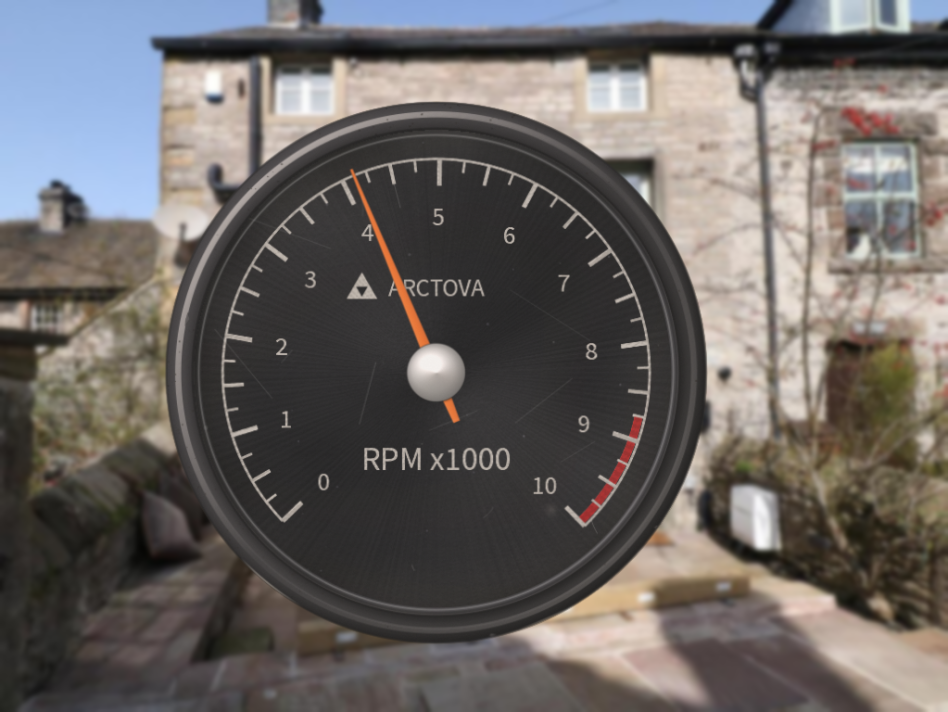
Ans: {"value": 4125, "unit": "rpm"}
